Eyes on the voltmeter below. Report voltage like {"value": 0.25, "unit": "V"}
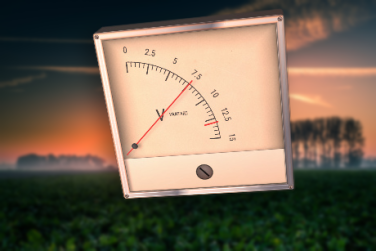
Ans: {"value": 7.5, "unit": "V"}
